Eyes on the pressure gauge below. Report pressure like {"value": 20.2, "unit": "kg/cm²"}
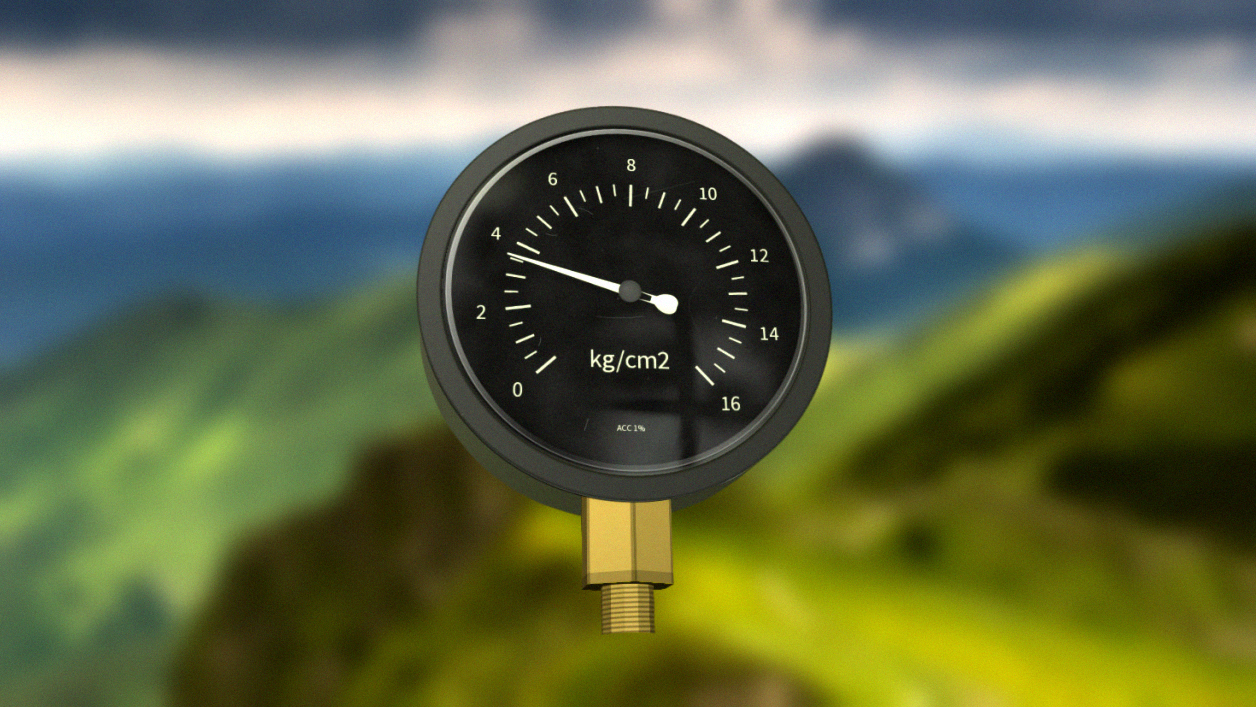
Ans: {"value": 3.5, "unit": "kg/cm²"}
